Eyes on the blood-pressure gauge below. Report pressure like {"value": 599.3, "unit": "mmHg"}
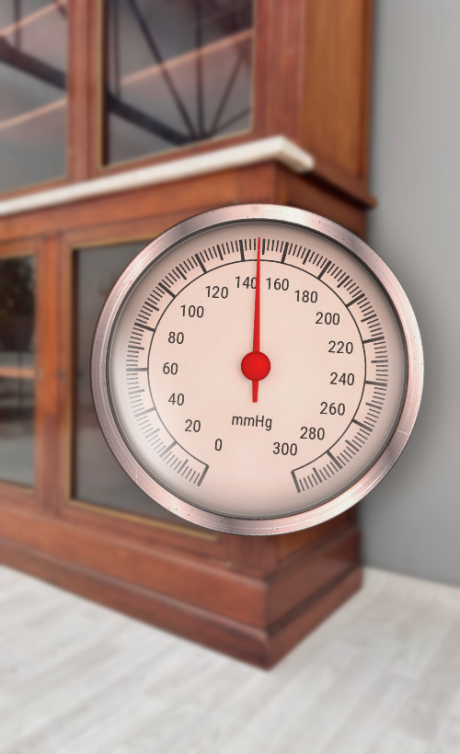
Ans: {"value": 148, "unit": "mmHg"}
